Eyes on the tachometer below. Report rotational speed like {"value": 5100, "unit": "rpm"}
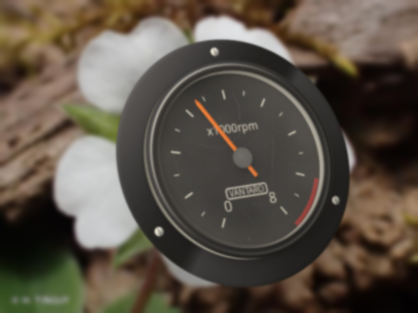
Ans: {"value": 3250, "unit": "rpm"}
